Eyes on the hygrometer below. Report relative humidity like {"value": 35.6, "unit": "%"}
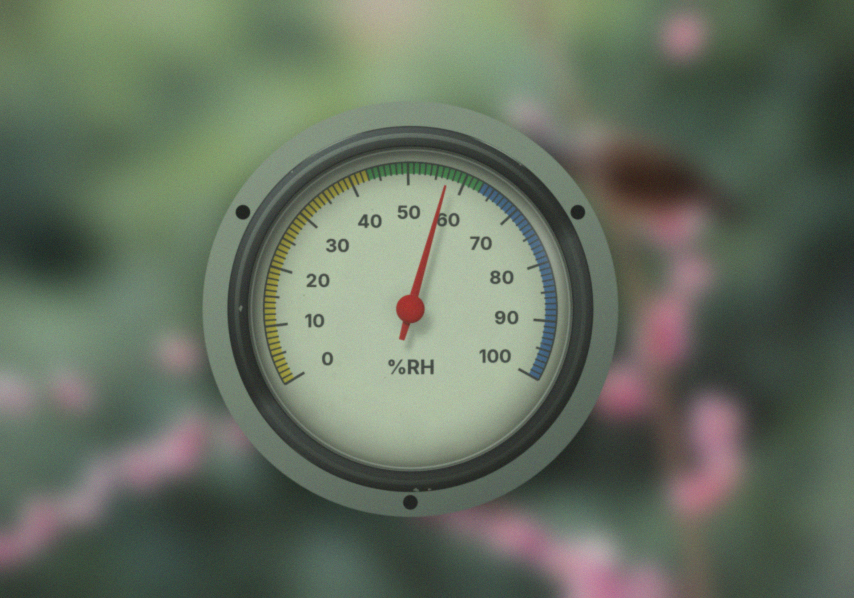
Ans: {"value": 57, "unit": "%"}
